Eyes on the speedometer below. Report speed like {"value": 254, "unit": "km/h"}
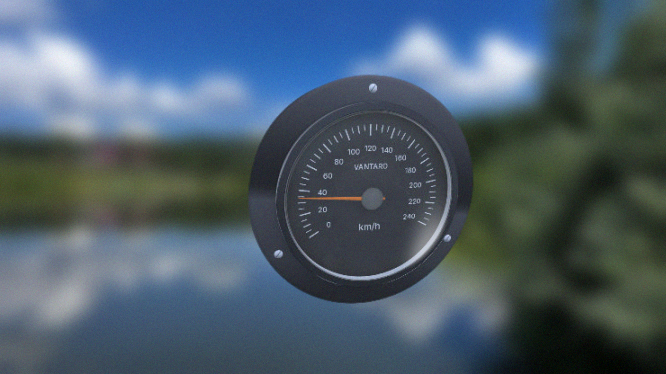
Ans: {"value": 35, "unit": "km/h"}
